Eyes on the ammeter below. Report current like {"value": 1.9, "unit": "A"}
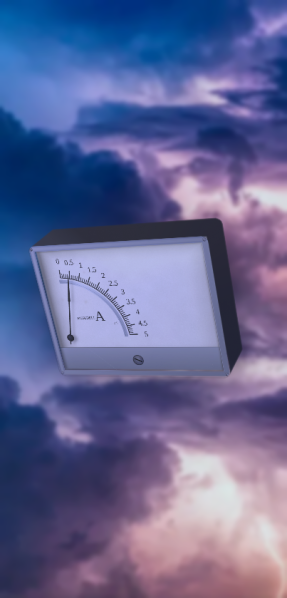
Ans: {"value": 0.5, "unit": "A"}
